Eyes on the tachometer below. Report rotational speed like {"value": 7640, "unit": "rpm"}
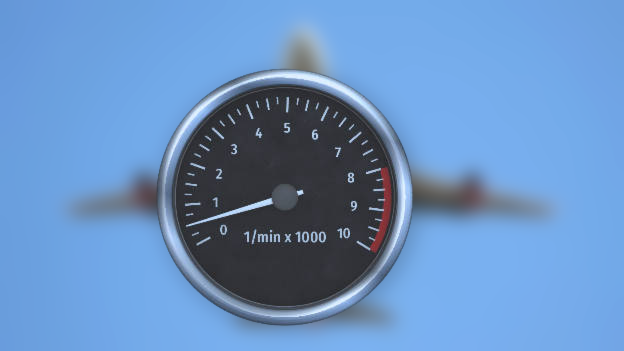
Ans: {"value": 500, "unit": "rpm"}
